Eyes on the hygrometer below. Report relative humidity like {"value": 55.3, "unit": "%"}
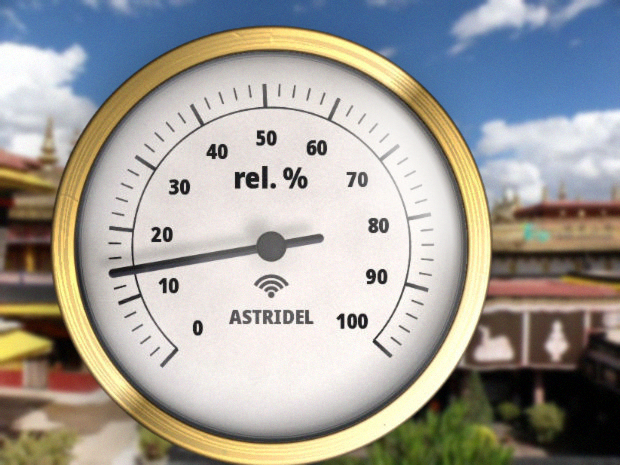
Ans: {"value": 14, "unit": "%"}
